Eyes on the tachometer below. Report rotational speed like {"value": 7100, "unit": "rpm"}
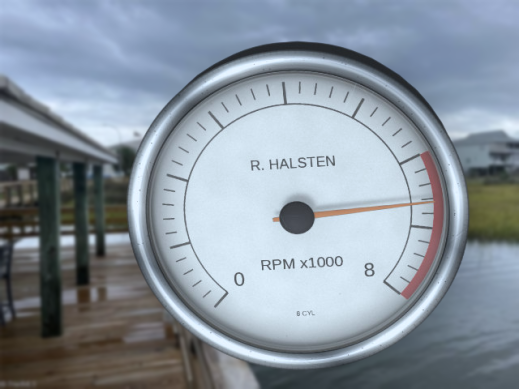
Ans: {"value": 6600, "unit": "rpm"}
